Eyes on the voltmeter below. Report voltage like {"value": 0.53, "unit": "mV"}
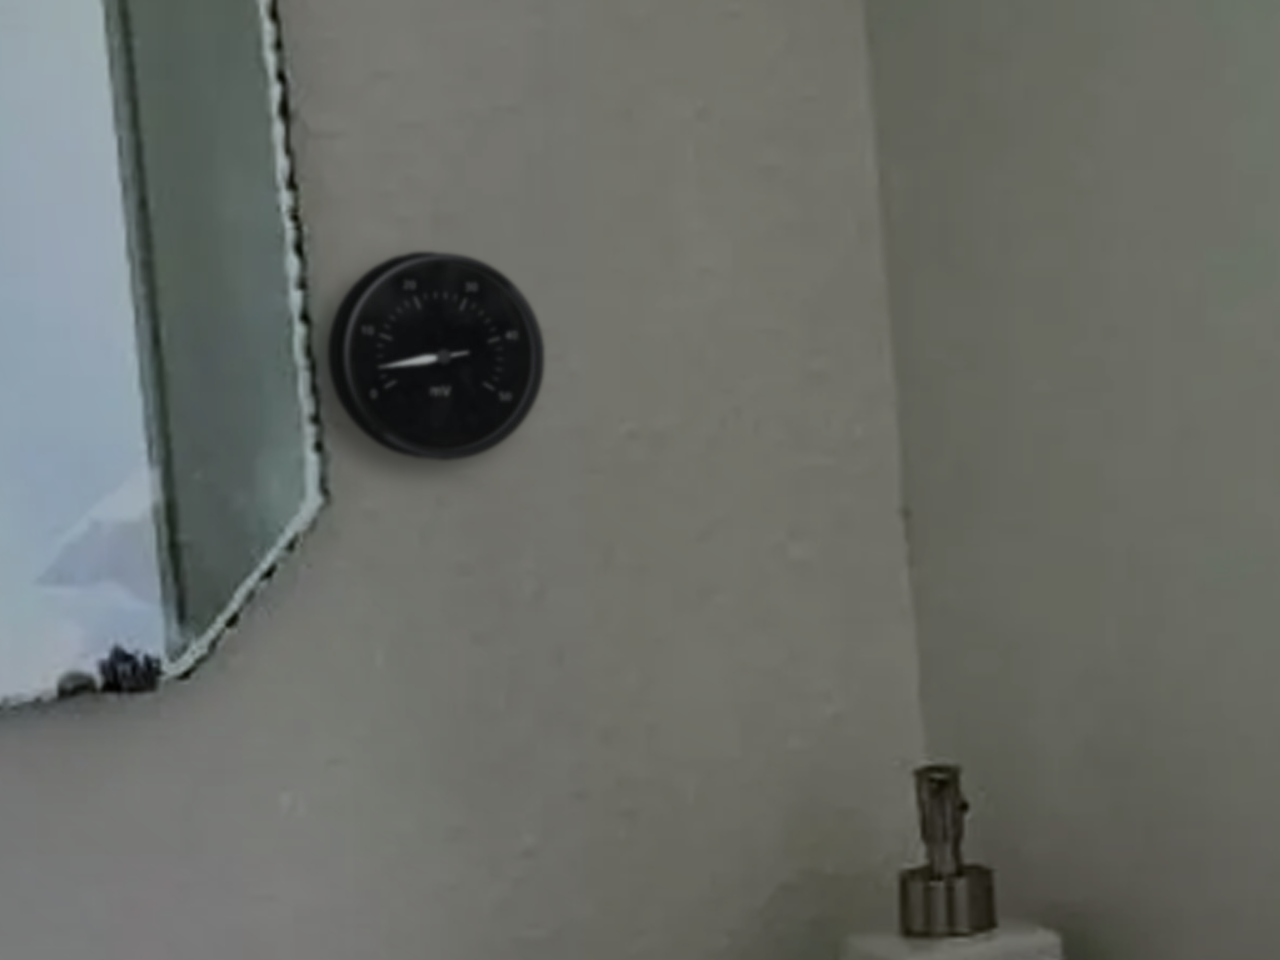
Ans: {"value": 4, "unit": "mV"}
